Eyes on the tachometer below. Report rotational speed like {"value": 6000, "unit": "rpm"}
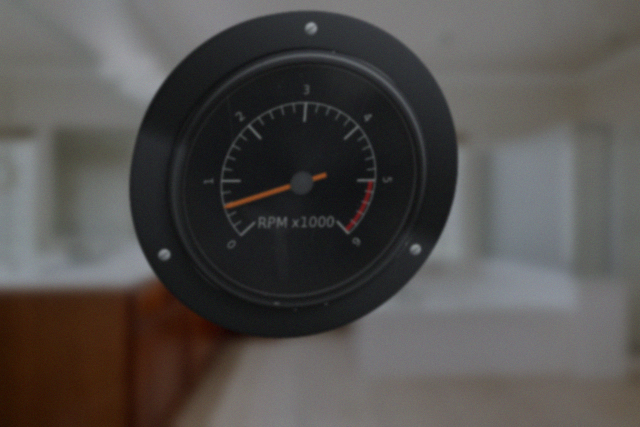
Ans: {"value": 600, "unit": "rpm"}
